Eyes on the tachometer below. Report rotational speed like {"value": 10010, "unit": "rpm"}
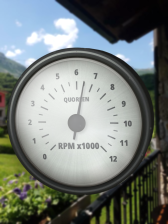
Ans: {"value": 6500, "unit": "rpm"}
